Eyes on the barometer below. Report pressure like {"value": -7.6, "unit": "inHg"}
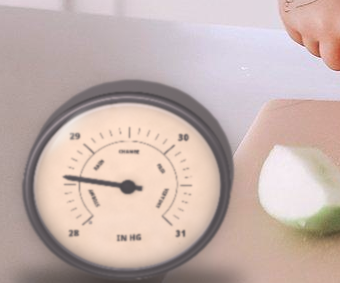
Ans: {"value": 28.6, "unit": "inHg"}
